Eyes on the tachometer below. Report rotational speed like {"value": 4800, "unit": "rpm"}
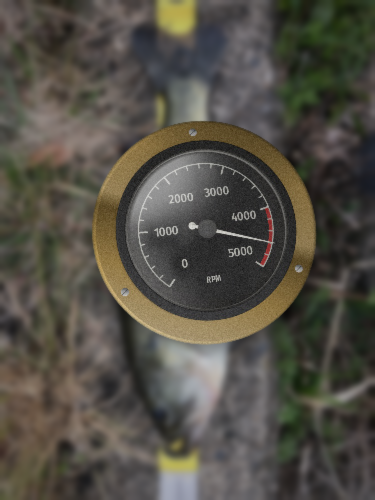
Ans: {"value": 4600, "unit": "rpm"}
